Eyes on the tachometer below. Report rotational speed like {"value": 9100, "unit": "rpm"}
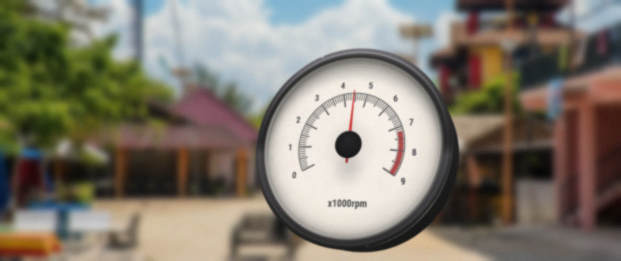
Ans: {"value": 4500, "unit": "rpm"}
